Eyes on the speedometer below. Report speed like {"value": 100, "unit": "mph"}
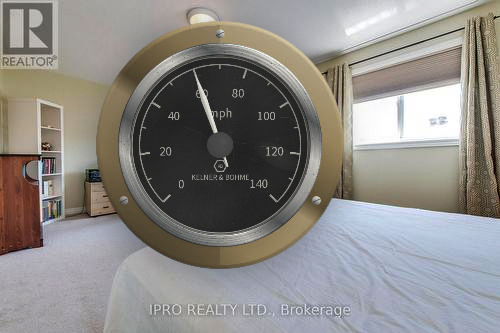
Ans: {"value": 60, "unit": "mph"}
